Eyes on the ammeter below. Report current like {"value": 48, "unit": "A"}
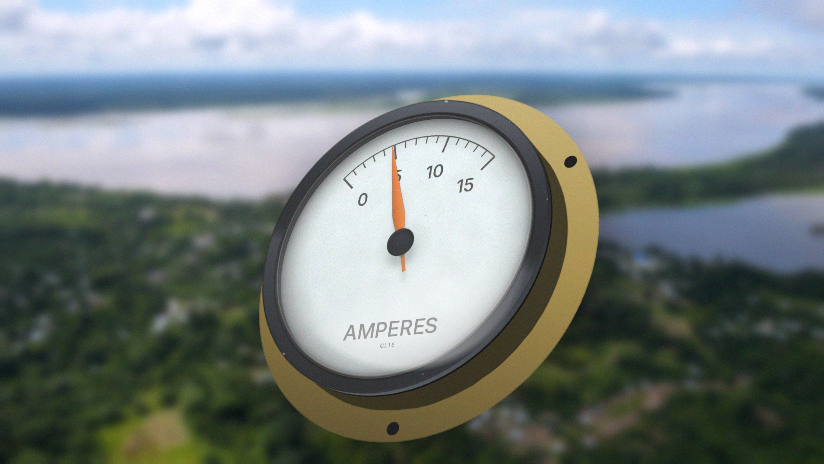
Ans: {"value": 5, "unit": "A"}
